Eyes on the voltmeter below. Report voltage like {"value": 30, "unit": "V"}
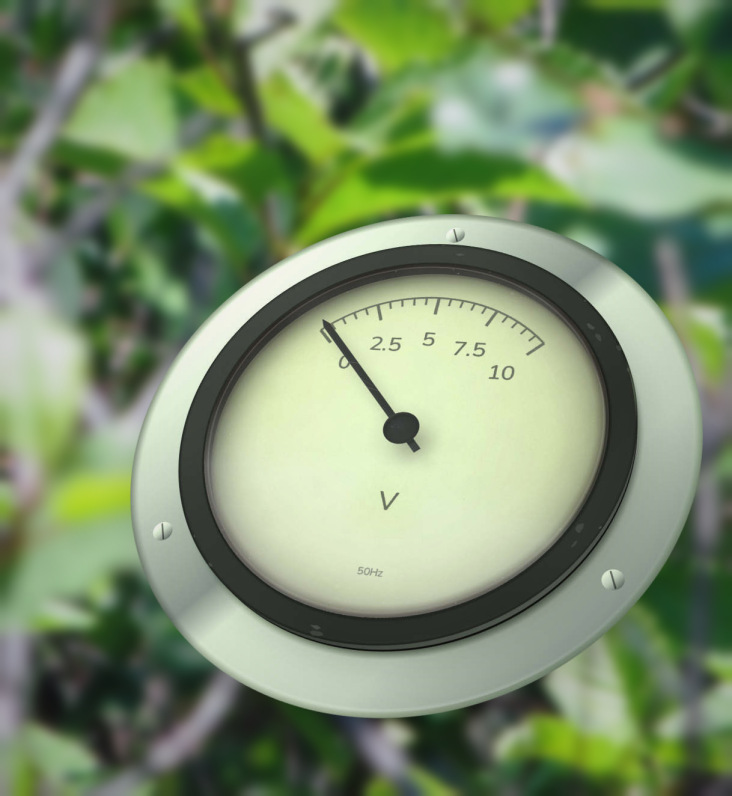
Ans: {"value": 0.25, "unit": "V"}
